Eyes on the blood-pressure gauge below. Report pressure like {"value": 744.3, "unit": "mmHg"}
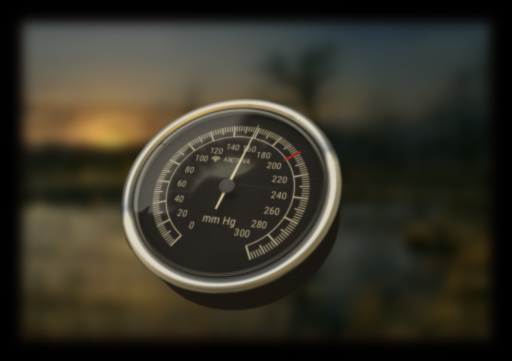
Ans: {"value": 160, "unit": "mmHg"}
